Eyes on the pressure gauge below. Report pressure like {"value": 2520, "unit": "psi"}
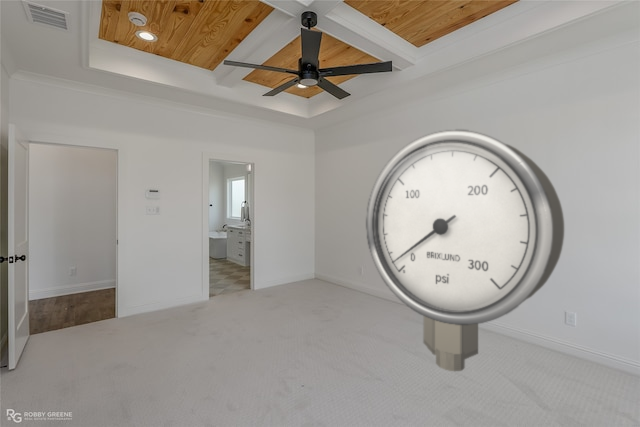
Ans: {"value": 10, "unit": "psi"}
